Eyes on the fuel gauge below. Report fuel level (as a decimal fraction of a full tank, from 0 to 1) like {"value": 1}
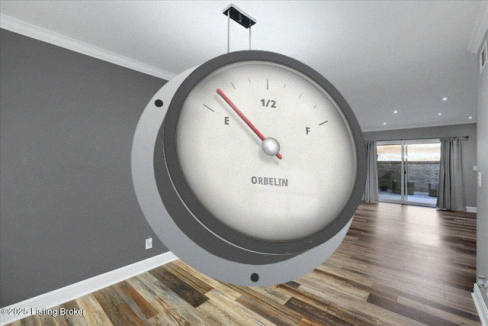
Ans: {"value": 0.125}
